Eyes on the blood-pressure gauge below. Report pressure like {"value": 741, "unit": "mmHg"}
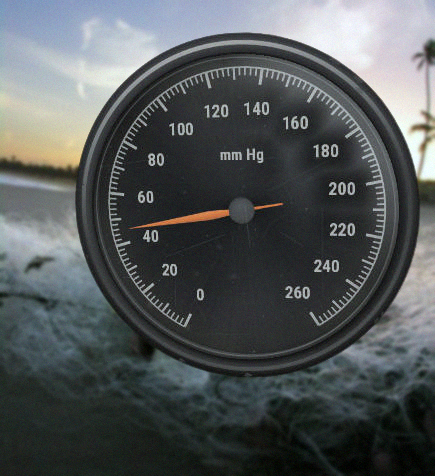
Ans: {"value": 46, "unit": "mmHg"}
